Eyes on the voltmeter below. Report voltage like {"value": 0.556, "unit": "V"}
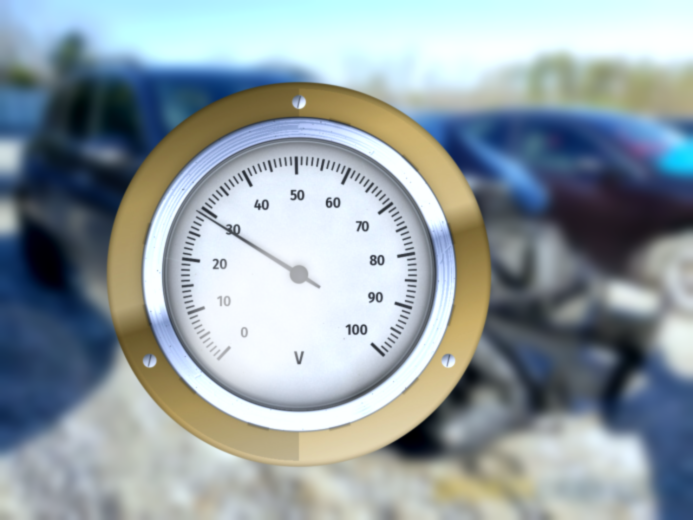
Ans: {"value": 29, "unit": "V"}
